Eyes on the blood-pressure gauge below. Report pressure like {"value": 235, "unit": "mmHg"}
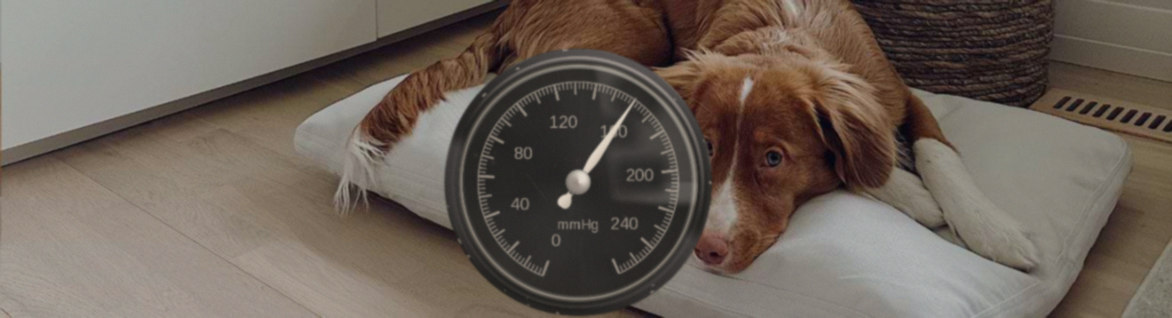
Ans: {"value": 160, "unit": "mmHg"}
